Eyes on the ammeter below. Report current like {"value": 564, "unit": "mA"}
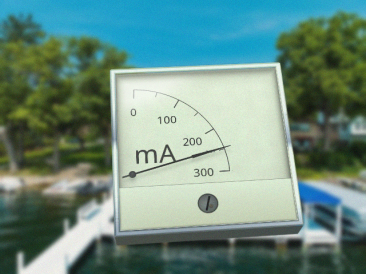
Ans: {"value": 250, "unit": "mA"}
